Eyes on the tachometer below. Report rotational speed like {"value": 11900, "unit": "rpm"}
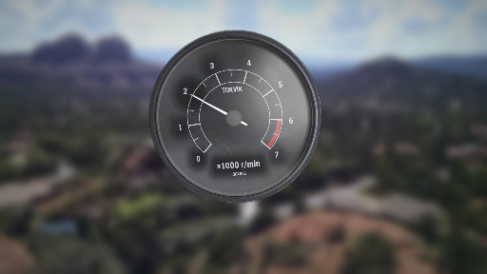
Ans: {"value": 2000, "unit": "rpm"}
